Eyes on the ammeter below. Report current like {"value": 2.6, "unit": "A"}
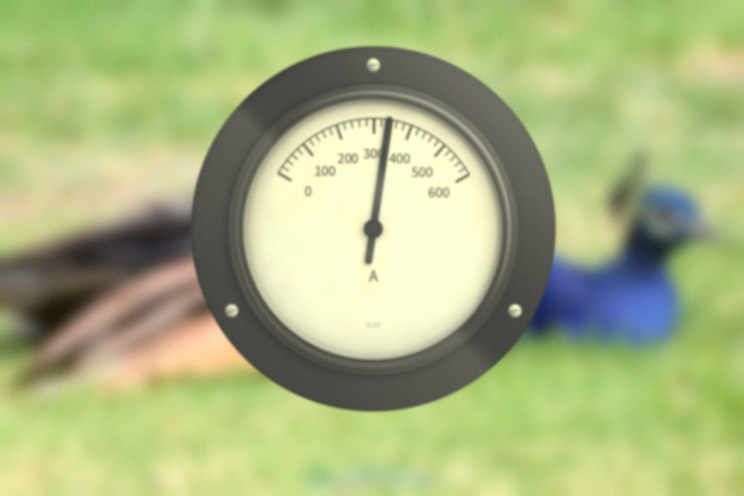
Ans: {"value": 340, "unit": "A"}
